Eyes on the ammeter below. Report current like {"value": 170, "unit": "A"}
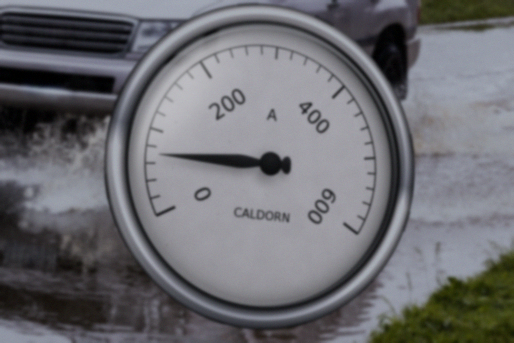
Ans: {"value": 70, "unit": "A"}
